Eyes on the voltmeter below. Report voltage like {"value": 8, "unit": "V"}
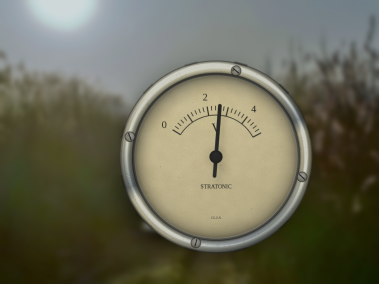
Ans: {"value": 2.6, "unit": "V"}
